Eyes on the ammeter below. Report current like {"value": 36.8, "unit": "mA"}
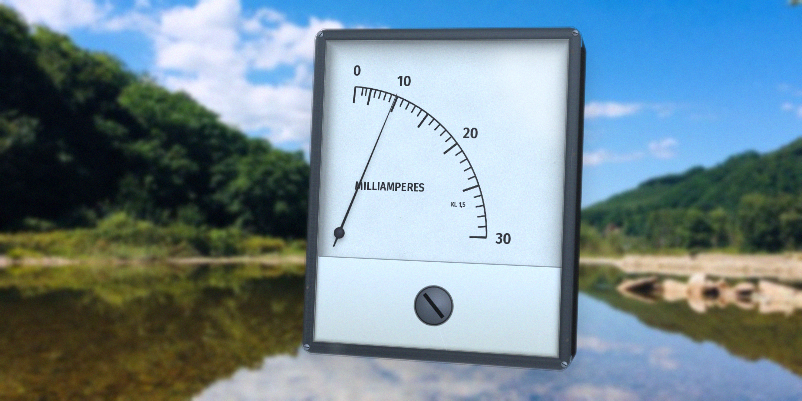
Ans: {"value": 10, "unit": "mA"}
